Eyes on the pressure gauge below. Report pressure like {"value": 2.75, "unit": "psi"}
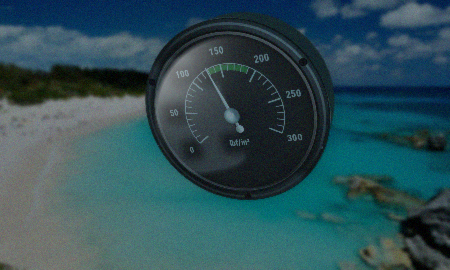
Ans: {"value": 130, "unit": "psi"}
